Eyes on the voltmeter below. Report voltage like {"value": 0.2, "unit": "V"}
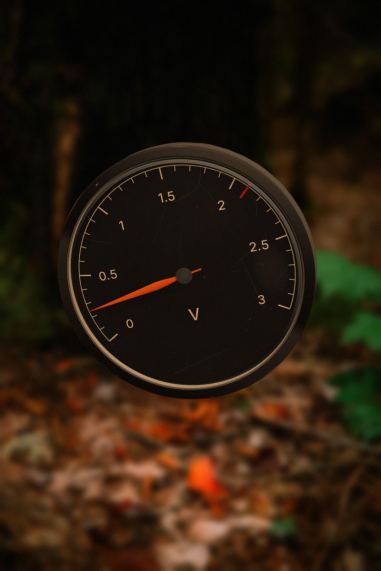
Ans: {"value": 0.25, "unit": "V"}
